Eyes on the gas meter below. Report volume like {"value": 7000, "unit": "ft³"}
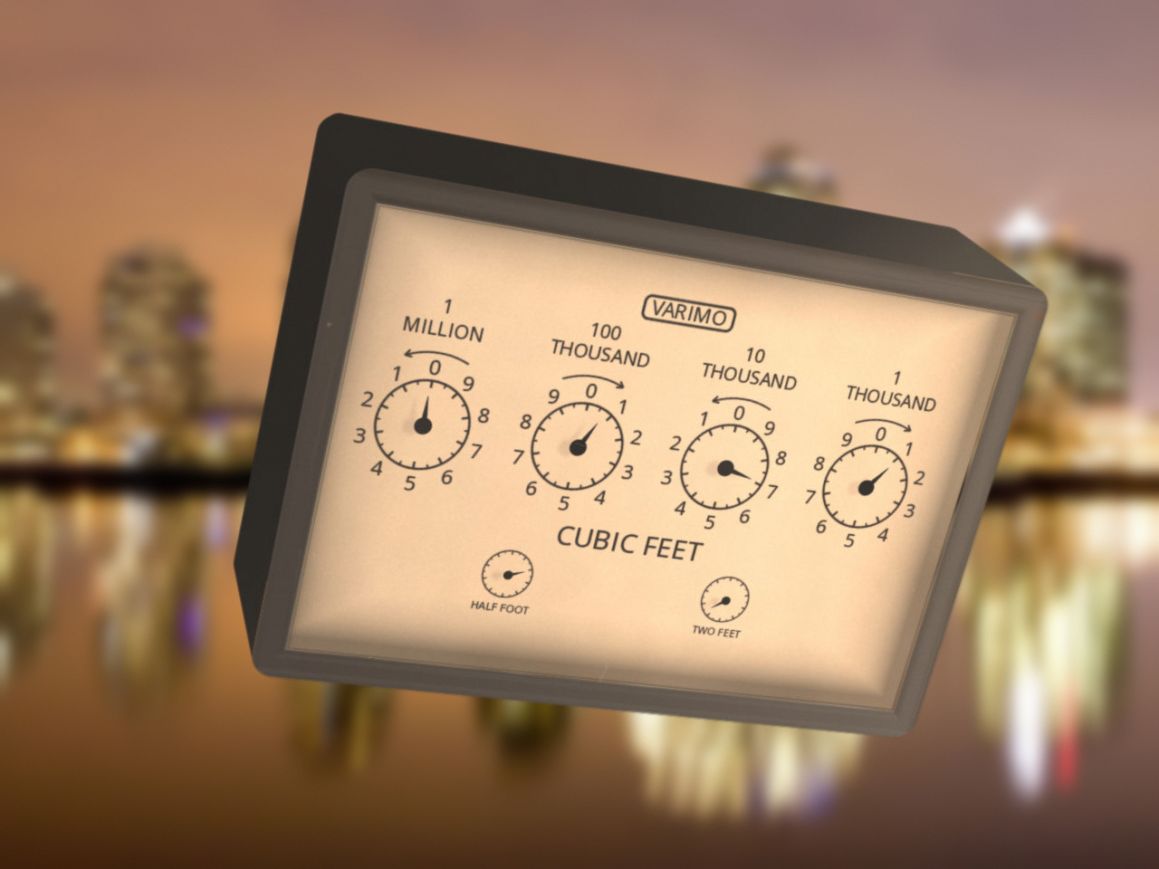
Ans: {"value": 7100, "unit": "ft³"}
